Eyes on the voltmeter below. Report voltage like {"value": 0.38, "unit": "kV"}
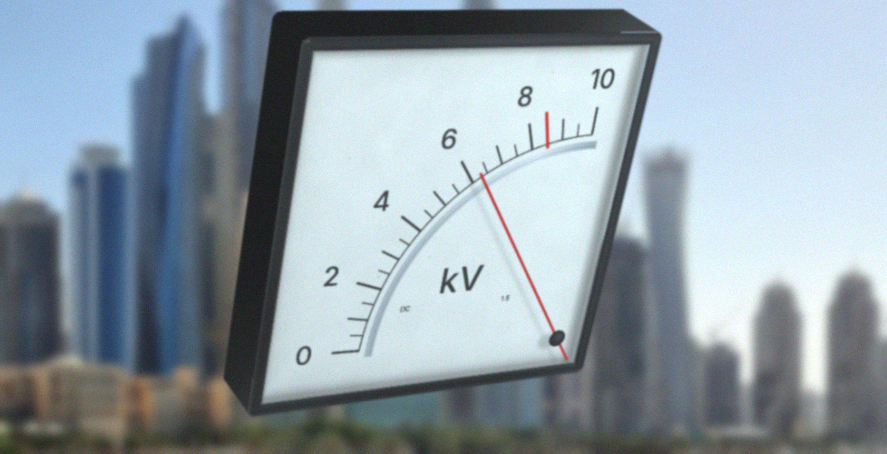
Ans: {"value": 6.25, "unit": "kV"}
